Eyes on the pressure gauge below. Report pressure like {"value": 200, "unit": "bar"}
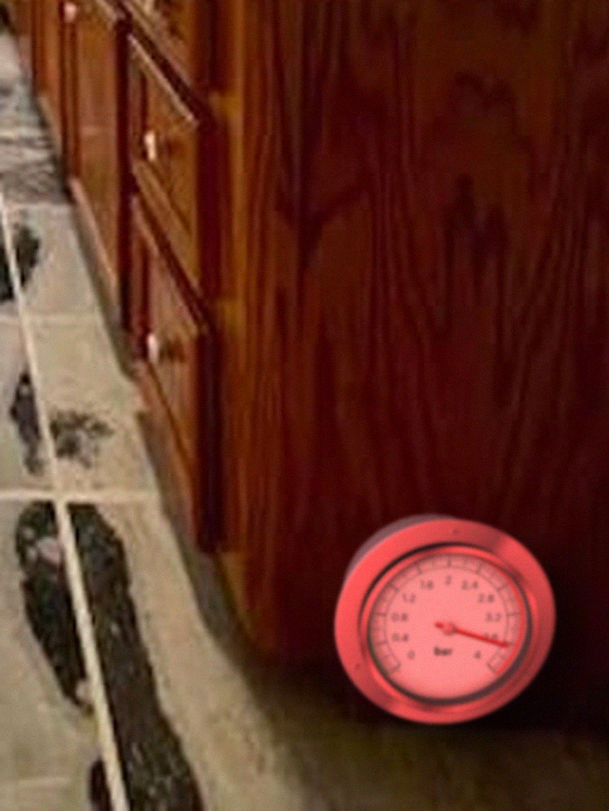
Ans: {"value": 3.6, "unit": "bar"}
